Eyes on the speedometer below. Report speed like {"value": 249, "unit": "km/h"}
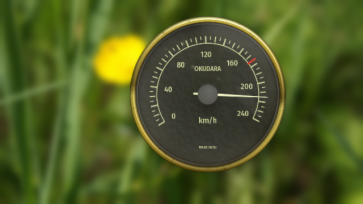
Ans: {"value": 215, "unit": "km/h"}
